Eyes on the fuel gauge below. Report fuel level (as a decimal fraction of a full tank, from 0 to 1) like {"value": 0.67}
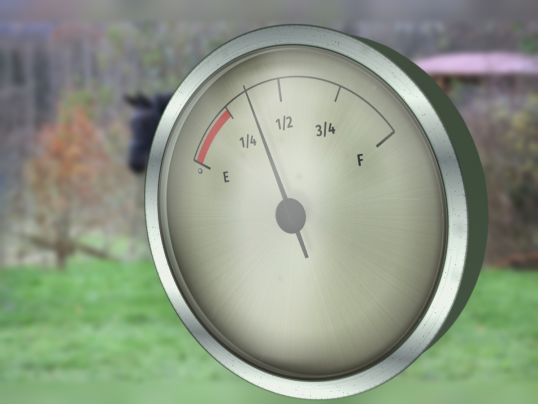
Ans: {"value": 0.375}
